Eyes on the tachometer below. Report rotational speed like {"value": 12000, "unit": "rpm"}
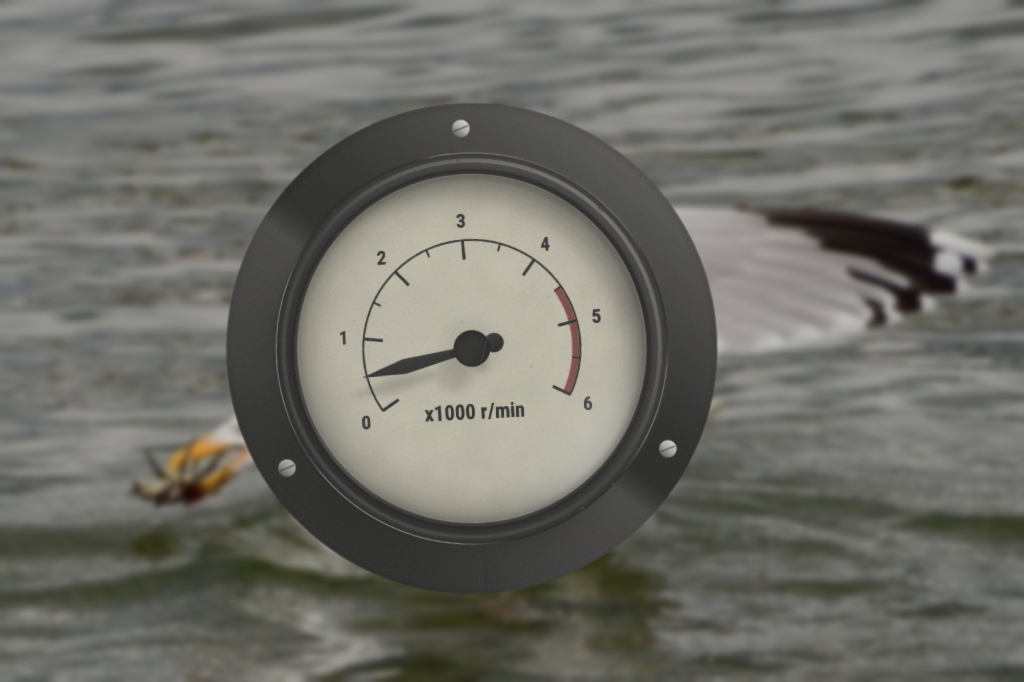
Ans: {"value": 500, "unit": "rpm"}
